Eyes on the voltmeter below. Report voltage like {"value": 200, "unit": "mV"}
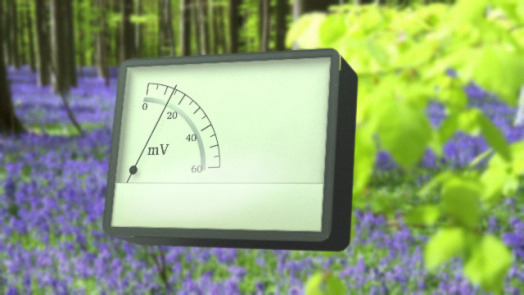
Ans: {"value": 15, "unit": "mV"}
